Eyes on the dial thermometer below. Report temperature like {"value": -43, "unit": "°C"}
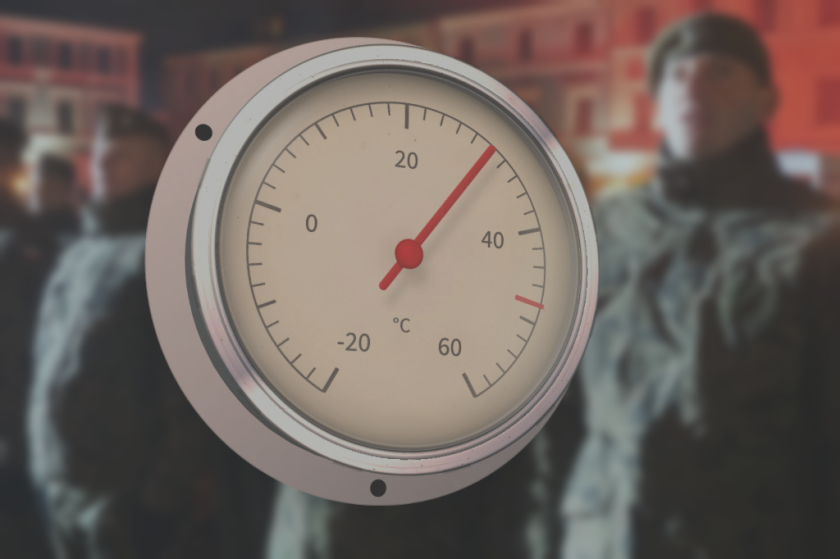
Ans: {"value": 30, "unit": "°C"}
